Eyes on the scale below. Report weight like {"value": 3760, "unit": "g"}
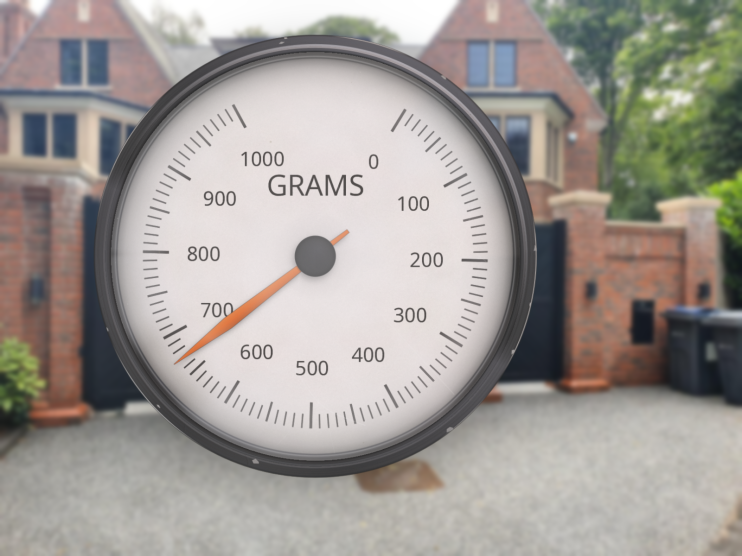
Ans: {"value": 670, "unit": "g"}
